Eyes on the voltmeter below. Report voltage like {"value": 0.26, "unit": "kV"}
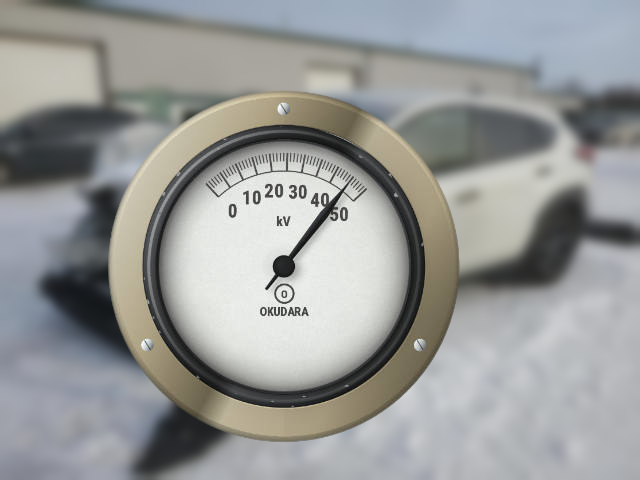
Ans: {"value": 45, "unit": "kV"}
